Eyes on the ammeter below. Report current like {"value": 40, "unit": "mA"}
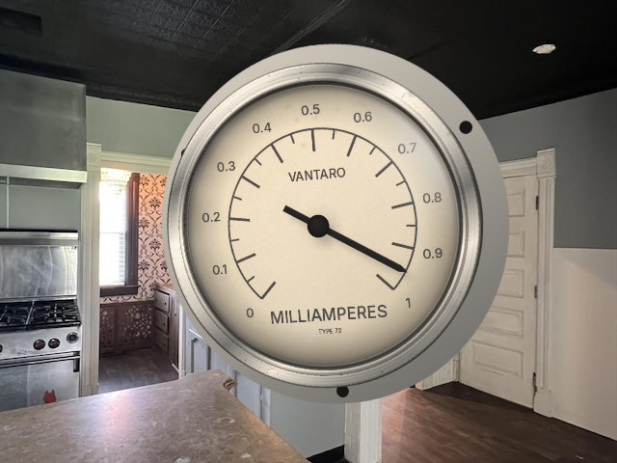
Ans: {"value": 0.95, "unit": "mA"}
